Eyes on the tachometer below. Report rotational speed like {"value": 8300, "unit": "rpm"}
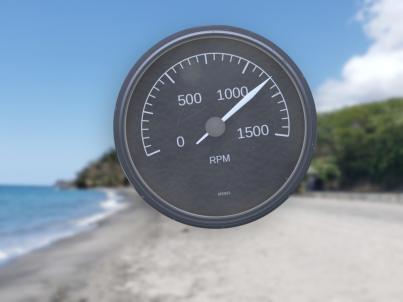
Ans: {"value": 1150, "unit": "rpm"}
